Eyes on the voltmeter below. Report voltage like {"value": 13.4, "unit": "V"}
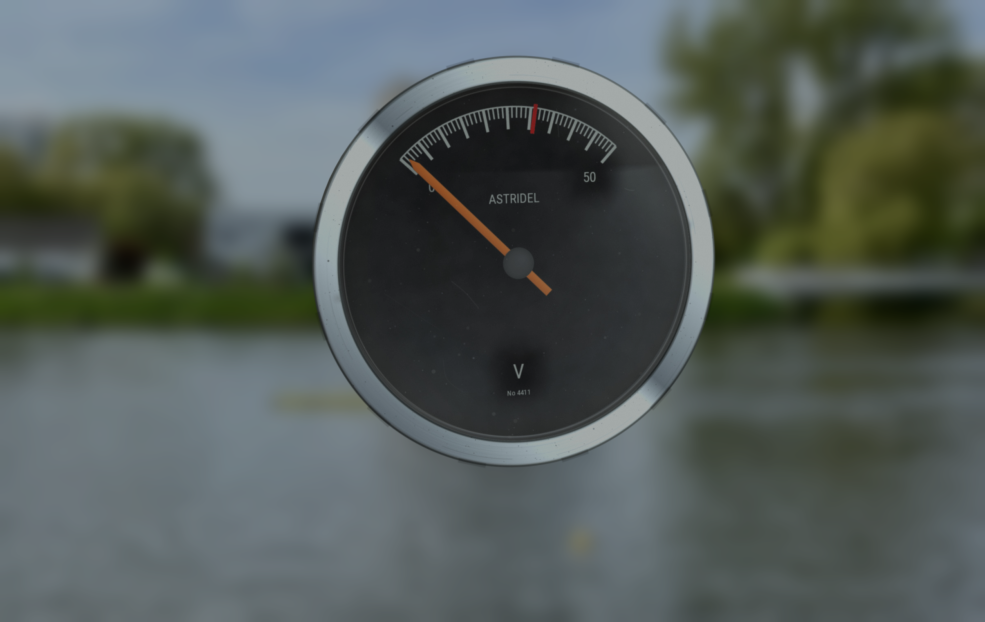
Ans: {"value": 1, "unit": "V"}
